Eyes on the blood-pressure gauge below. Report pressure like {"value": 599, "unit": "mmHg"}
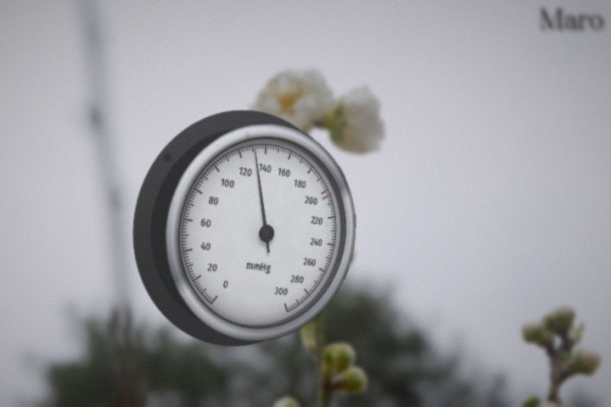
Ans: {"value": 130, "unit": "mmHg"}
